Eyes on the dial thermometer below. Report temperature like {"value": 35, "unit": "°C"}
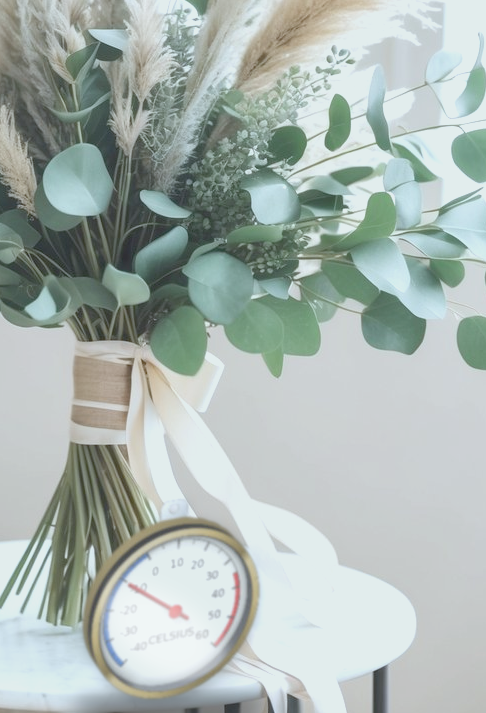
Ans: {"value": -10, "unit": "°C"}
